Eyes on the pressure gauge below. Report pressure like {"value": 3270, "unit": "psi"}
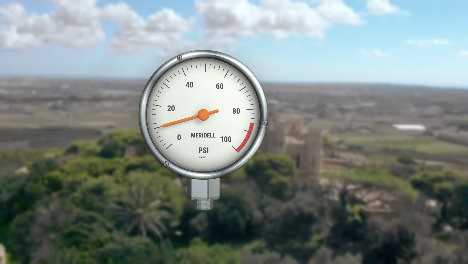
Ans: {"value": 10, "unit": "psi"}
